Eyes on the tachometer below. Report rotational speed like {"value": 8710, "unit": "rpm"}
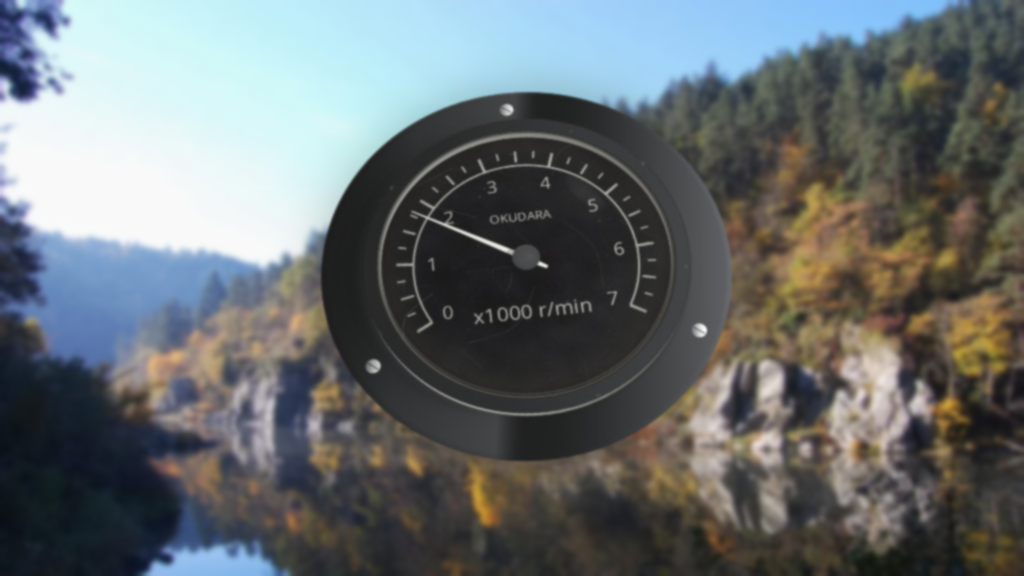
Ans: {"value": 1750, "unit": "rpm"}
